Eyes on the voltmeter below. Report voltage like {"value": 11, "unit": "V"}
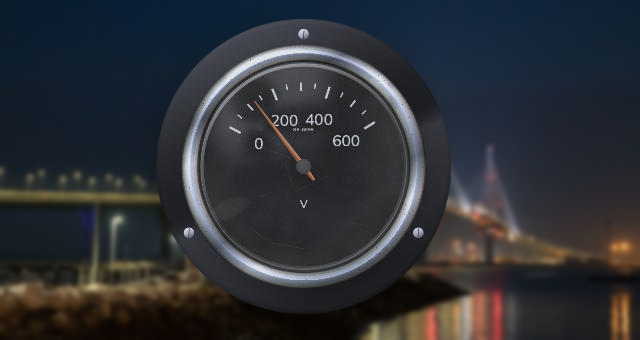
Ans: {"value": 125, "unit": "V"}
